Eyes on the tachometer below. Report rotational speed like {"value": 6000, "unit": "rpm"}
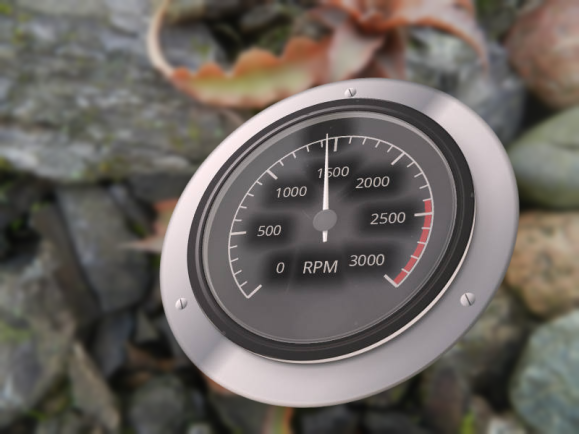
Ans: {"value": 1450, "unit": "rpm"}
